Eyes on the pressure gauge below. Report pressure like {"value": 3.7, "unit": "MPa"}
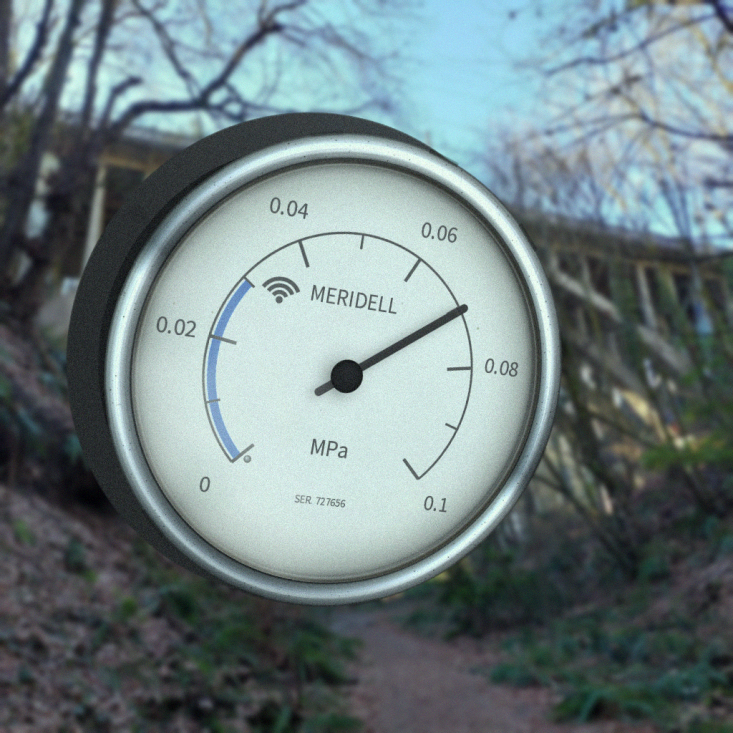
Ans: {"value": 0.07, "unit": "MPa"}
